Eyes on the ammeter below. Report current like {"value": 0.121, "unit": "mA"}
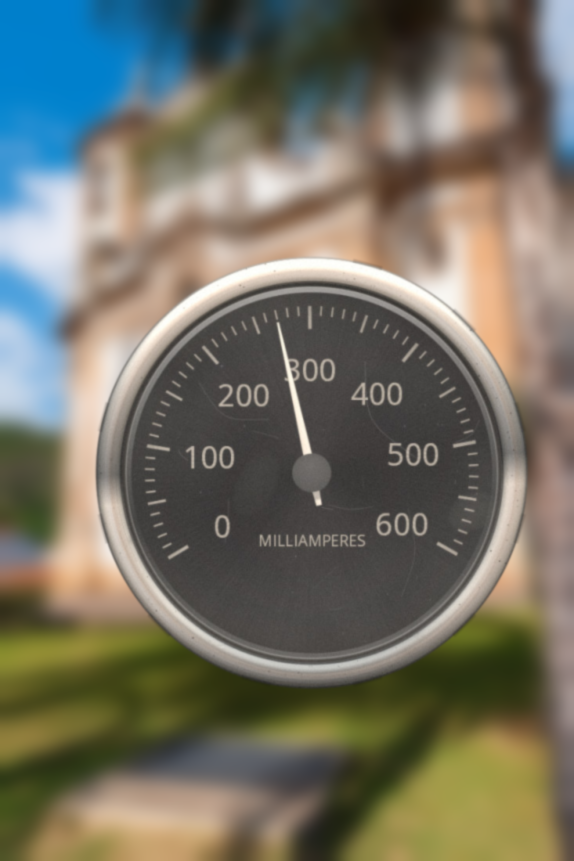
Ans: {"value": 270, "unit": "mA"}
